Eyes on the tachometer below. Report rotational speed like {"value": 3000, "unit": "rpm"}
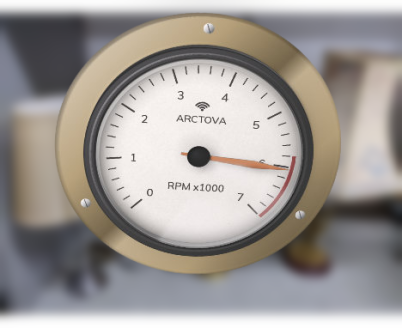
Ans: {"value": 6000, "unit": "rpm"}
